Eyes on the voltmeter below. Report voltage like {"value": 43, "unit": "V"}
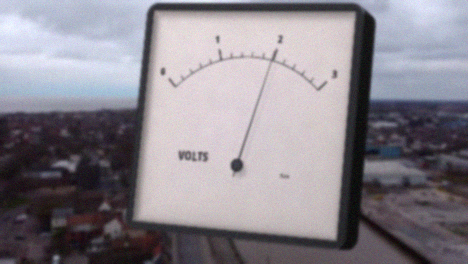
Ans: {"value": 2, "unit": "V"}
